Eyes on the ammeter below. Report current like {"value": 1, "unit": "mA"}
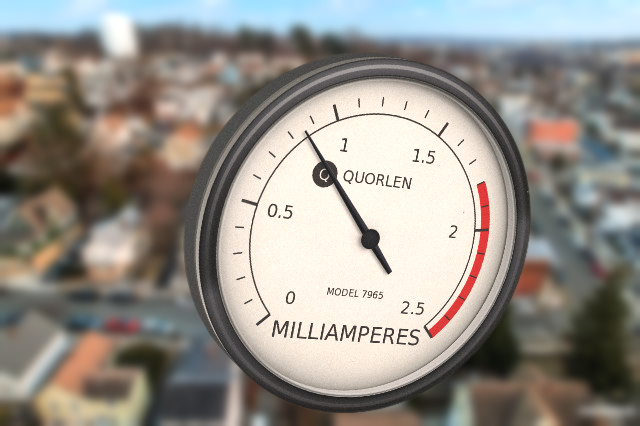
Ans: {"value": 0.85, "unit": "mA"}
